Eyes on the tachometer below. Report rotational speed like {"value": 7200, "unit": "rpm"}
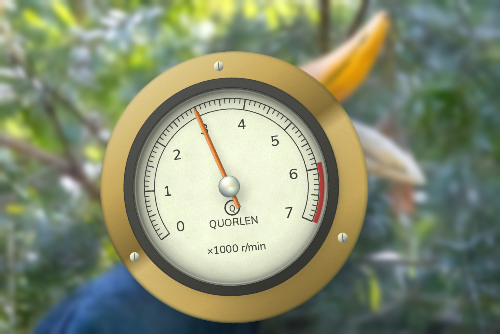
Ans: {"value": 3000, "unit": "rpm"}
